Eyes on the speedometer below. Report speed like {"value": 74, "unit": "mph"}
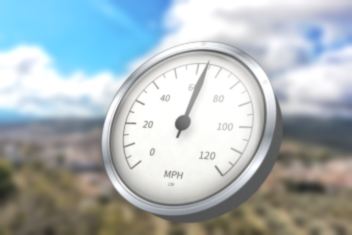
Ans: {"value": 65, "unit": "mph"}
